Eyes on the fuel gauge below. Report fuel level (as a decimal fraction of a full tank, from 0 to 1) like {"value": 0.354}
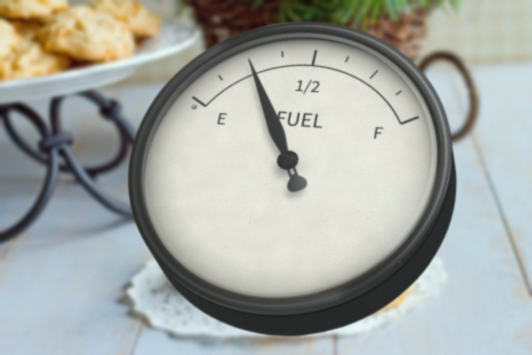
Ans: {"value": 0.25}
